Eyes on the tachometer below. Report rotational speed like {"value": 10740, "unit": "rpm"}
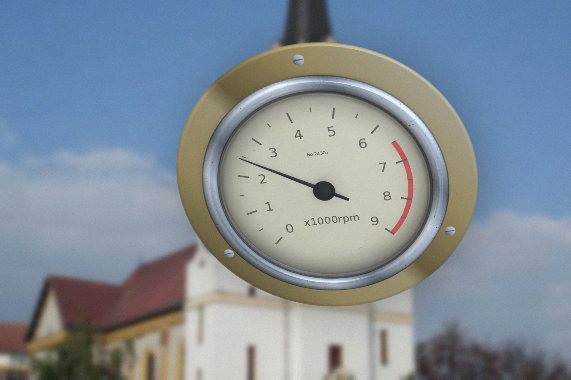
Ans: {"value": 2500, "unit": "rpm"}
